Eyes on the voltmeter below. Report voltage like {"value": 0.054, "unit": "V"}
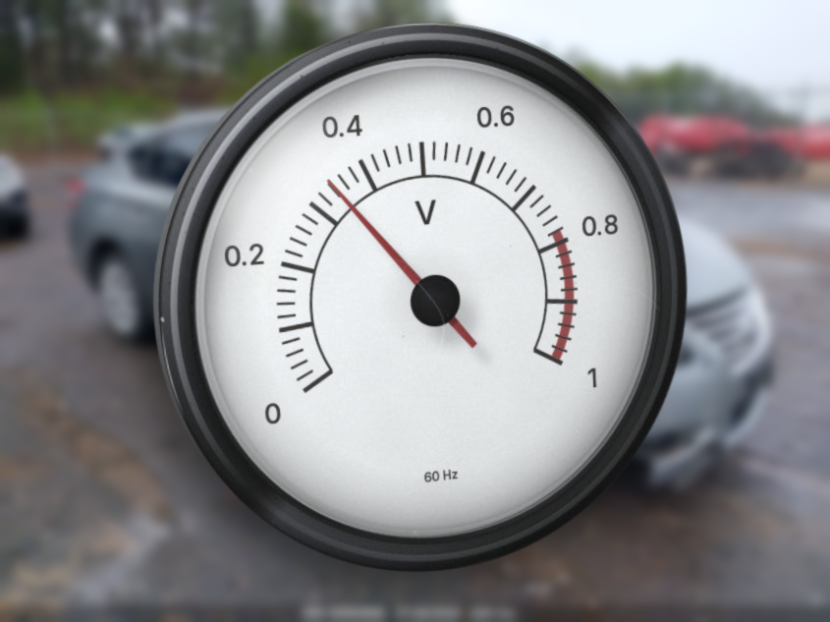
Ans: {"value": 0.34, "unit": "V"}
